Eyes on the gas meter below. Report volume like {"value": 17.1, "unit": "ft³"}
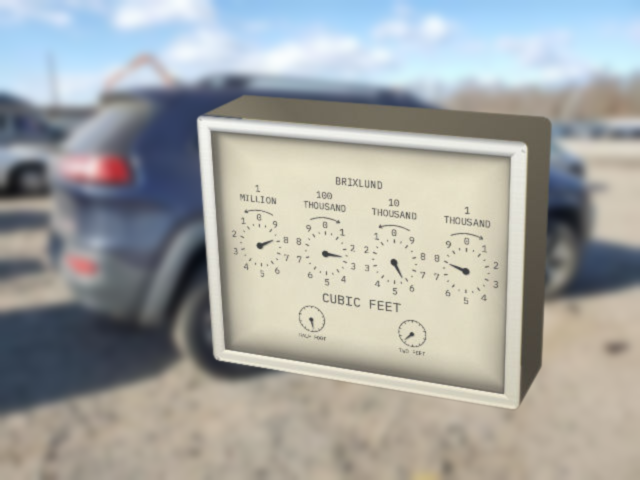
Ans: {"value": 825800, "unit": "ft³"}
